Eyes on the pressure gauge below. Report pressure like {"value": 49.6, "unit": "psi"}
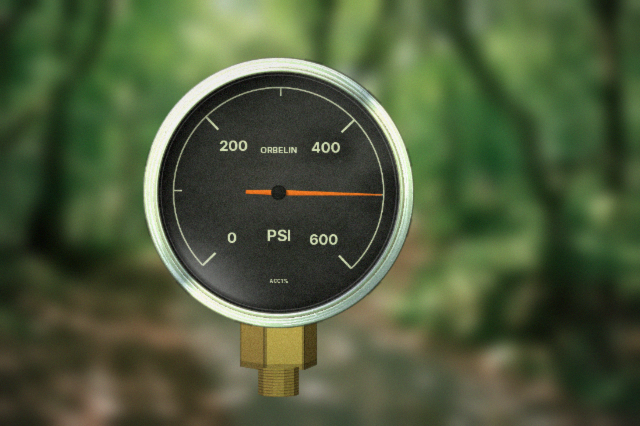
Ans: {"value": 500, "unit": "psi"}
